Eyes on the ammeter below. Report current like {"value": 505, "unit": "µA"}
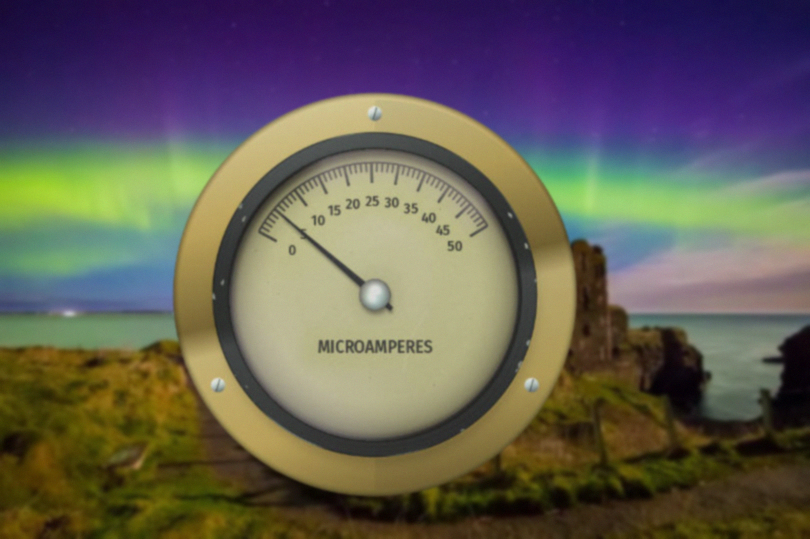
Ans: {"value": 5, "unit": "µA"}
